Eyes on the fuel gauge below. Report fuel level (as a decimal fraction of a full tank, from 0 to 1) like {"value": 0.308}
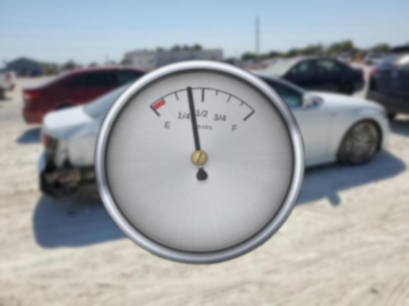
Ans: {"value": 0.375}
